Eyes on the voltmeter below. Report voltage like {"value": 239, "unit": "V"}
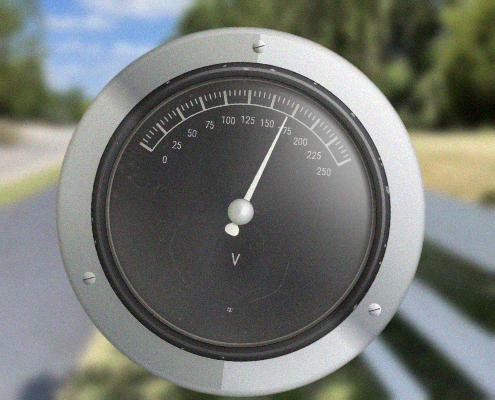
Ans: {"value": 170, "unit": "V"}
